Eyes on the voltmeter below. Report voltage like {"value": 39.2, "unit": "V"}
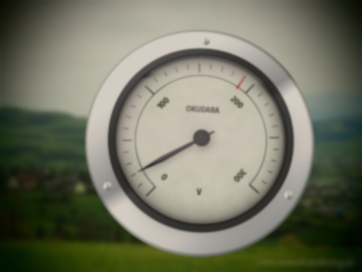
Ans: {"value": 20, "unit": "V"}
